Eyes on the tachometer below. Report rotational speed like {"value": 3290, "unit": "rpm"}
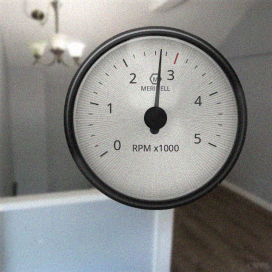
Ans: {"value": 2700, "unit": "rpm"}
